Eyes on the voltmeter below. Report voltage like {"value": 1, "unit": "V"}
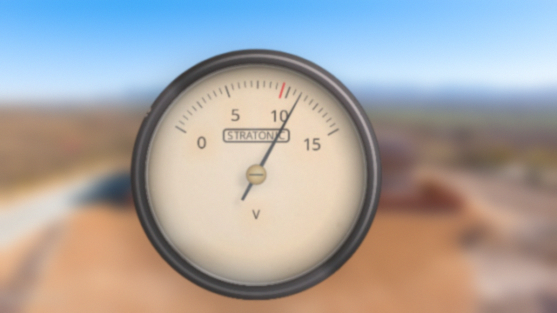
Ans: {"value": 11, "unit": "V"}
